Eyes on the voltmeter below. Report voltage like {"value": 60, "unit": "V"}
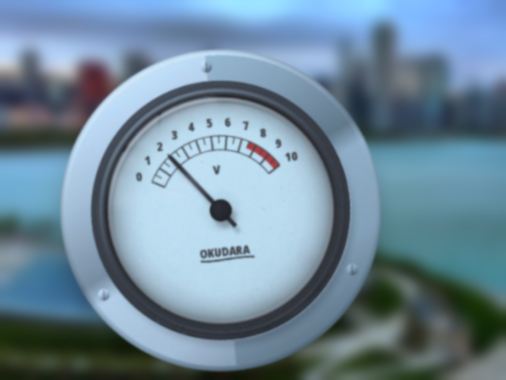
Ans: {"value": 2, "unit": "V"}
